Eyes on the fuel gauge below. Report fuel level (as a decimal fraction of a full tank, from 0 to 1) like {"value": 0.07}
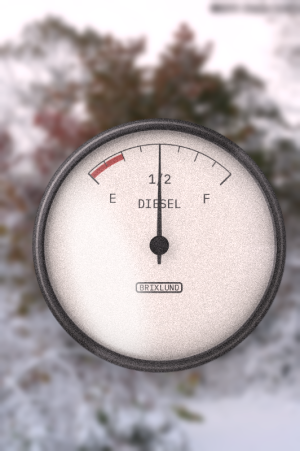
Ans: {"value": 0.5}
